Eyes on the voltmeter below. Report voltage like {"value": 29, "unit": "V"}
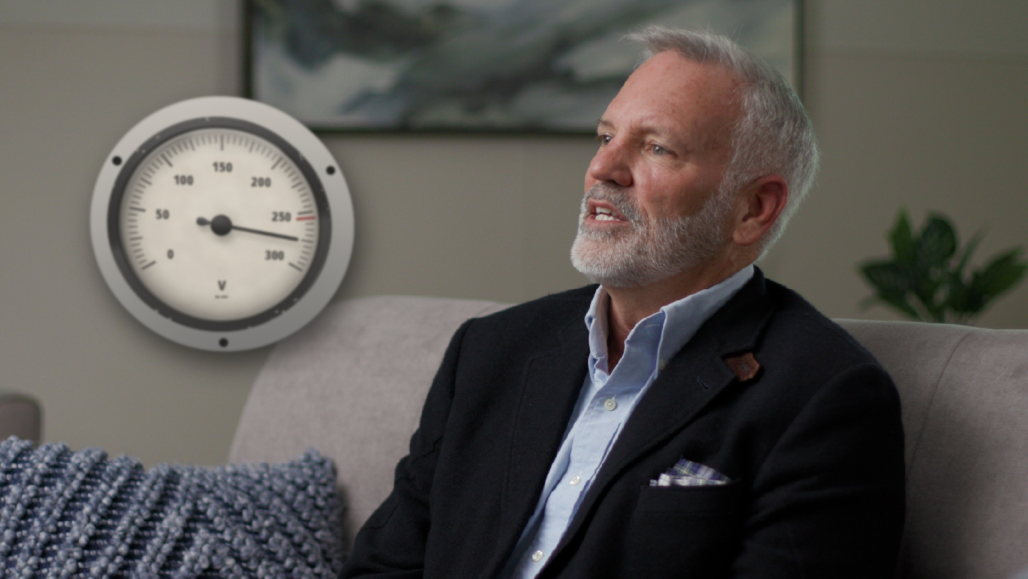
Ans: {"value": 275, "unit": "V"}
